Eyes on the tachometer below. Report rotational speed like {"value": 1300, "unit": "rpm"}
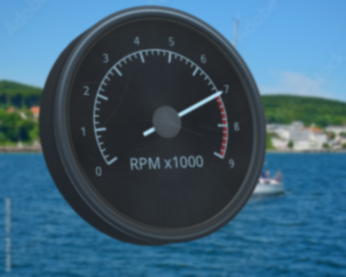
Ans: {"value": 7000, "unit": "rpm"}
